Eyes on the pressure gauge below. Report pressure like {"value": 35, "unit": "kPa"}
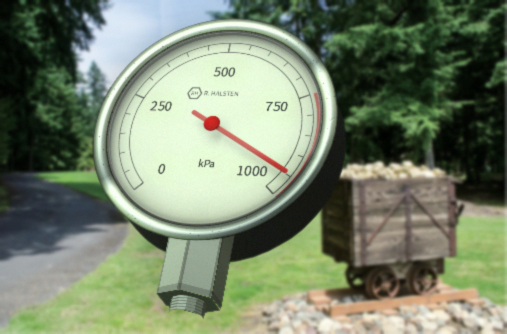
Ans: {"value": 950, "unit": "kPa"}
